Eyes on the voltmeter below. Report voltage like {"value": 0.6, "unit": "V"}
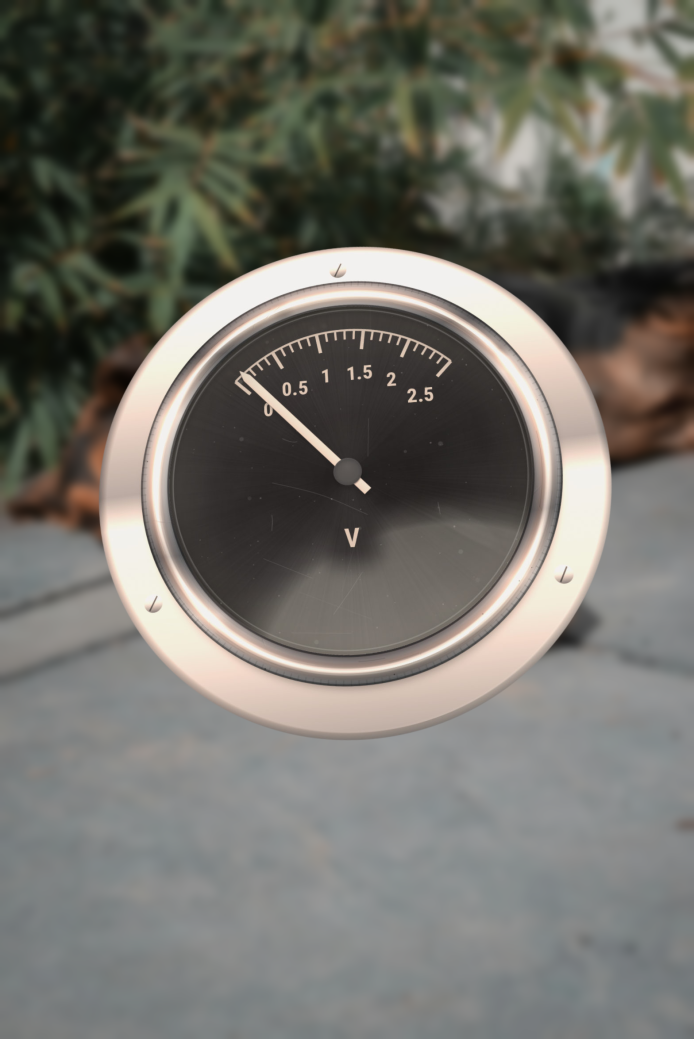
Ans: {"value": 0.1, "unit": "V"}
